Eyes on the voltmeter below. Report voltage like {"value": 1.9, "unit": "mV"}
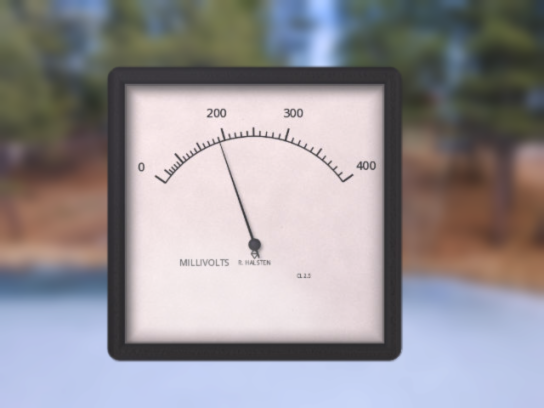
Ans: {"value": 190, "unit": "mV"}
